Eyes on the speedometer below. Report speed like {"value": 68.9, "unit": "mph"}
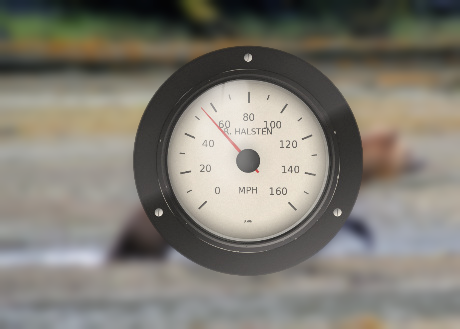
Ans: {"value": 55, "unit": "mph"}
